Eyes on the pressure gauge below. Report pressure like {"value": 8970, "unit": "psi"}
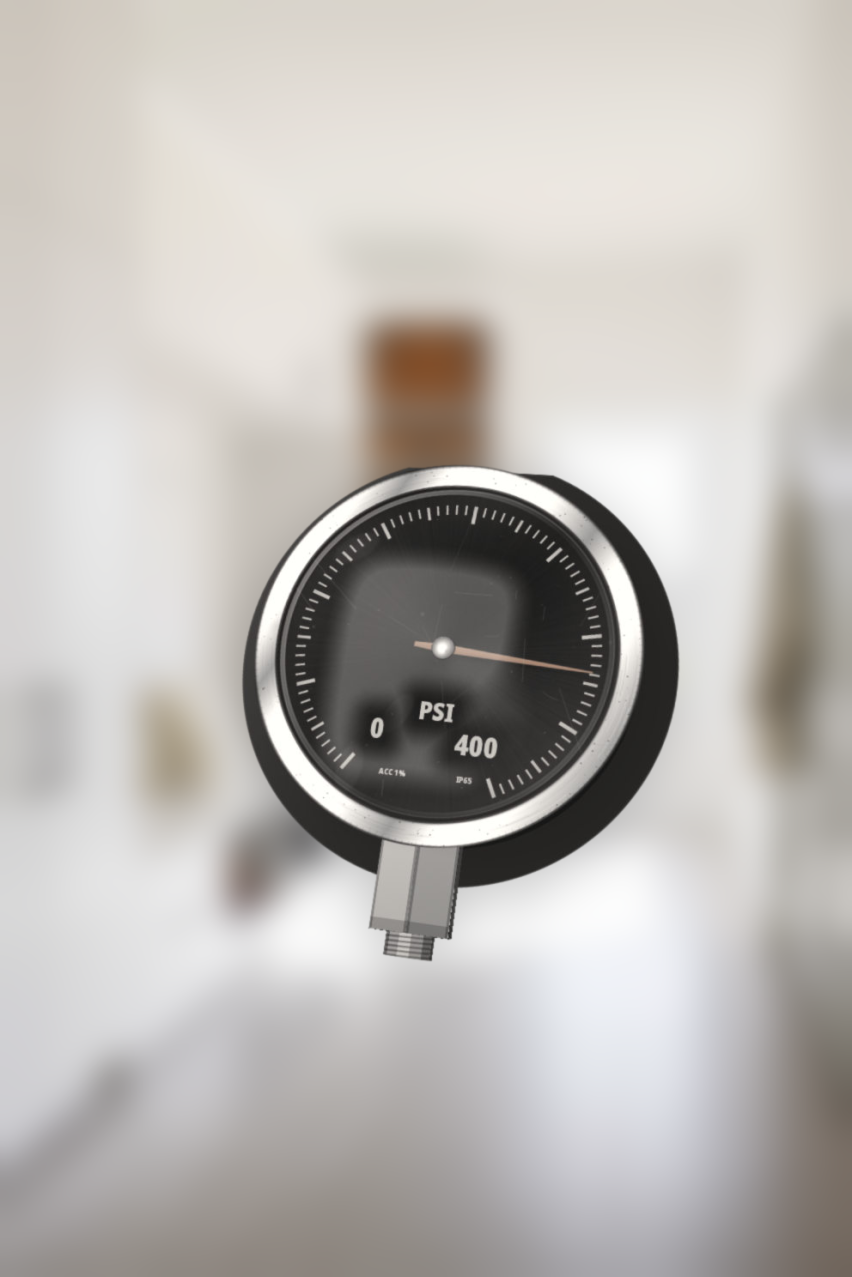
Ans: {"value": 320, "unit": "psi"}
